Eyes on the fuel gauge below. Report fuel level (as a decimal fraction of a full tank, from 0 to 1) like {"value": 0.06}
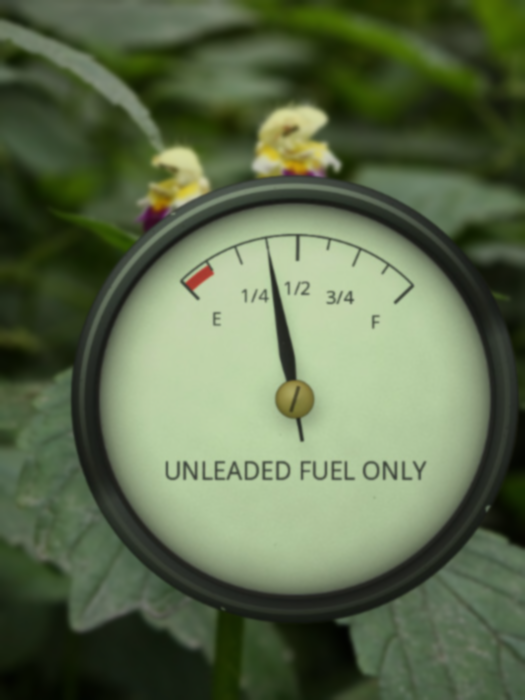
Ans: {"value": 0.375}
